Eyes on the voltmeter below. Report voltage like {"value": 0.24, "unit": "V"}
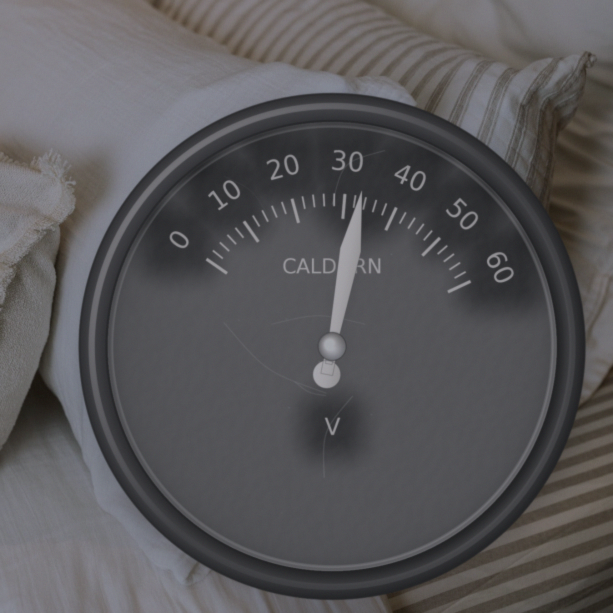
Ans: {"value": 33, "unit": "V"}
